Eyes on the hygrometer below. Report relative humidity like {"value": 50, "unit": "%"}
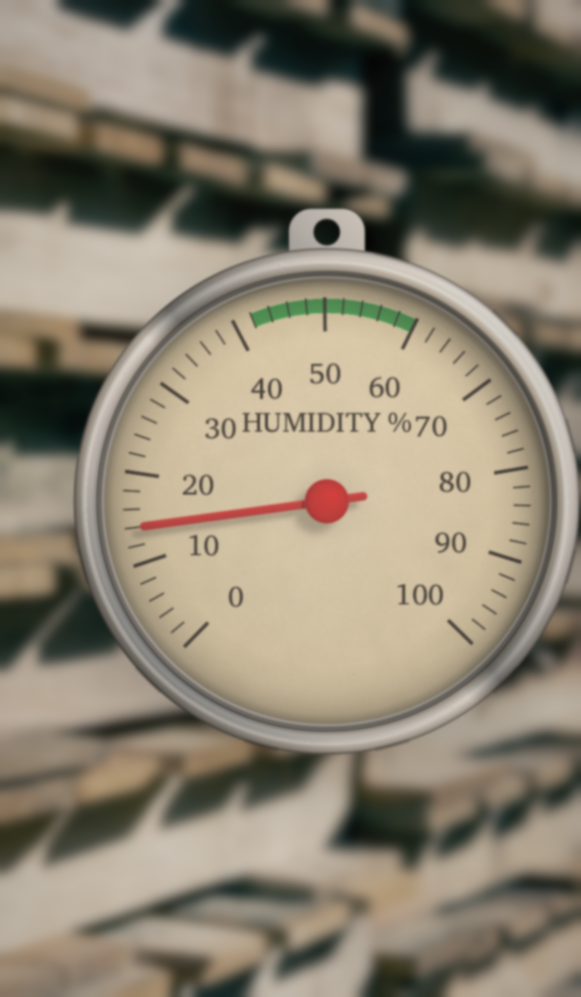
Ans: {"value": 14, "unit": "%"}
